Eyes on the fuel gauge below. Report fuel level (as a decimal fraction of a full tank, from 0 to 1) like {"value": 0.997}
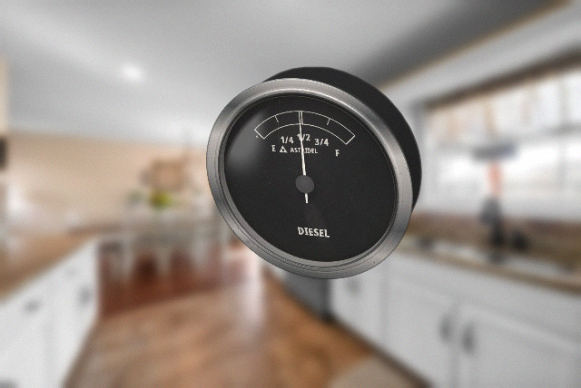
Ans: {"value": 0.5}
